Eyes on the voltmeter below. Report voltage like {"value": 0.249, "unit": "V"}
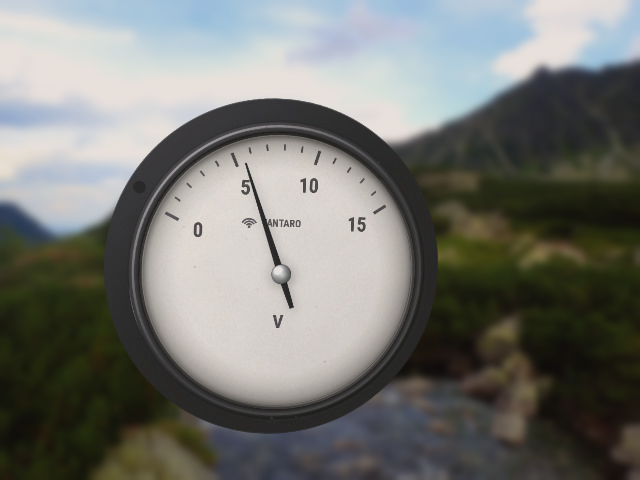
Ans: {"value": 5.5, "unit": "V"}
